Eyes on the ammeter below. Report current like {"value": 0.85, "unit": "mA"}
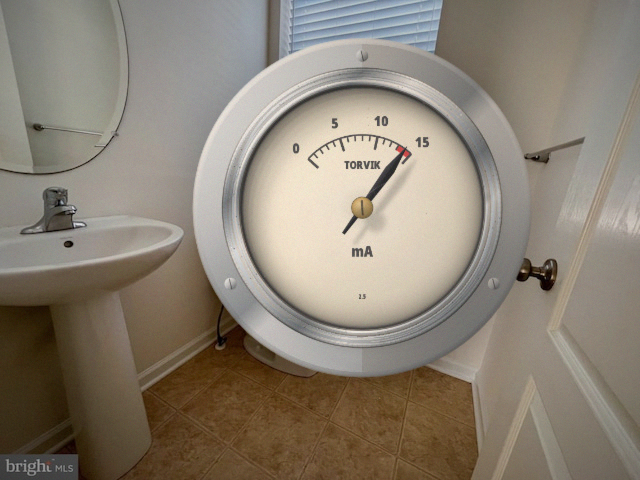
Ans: {"value": 14, "unit": "mA"}
